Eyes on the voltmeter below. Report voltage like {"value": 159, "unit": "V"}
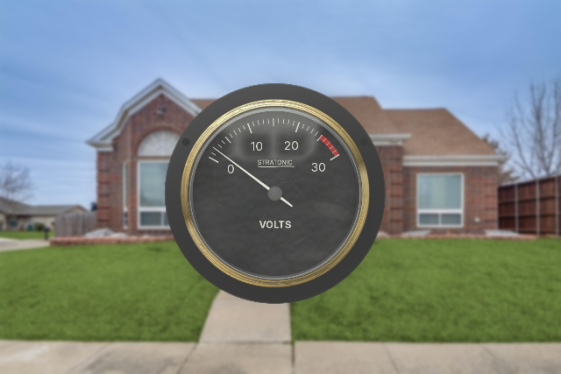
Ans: {"value": 2, "unit": "V"}
